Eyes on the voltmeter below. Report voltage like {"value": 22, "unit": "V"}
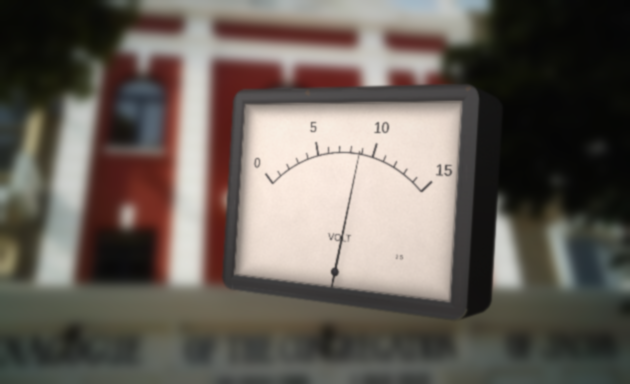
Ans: {"value": 9, "unit": "V"}
